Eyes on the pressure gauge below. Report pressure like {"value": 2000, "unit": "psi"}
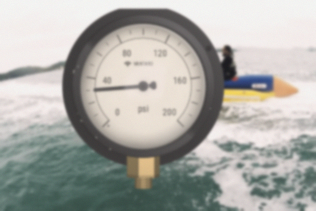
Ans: {"value": 30, "unit": "psi"}
